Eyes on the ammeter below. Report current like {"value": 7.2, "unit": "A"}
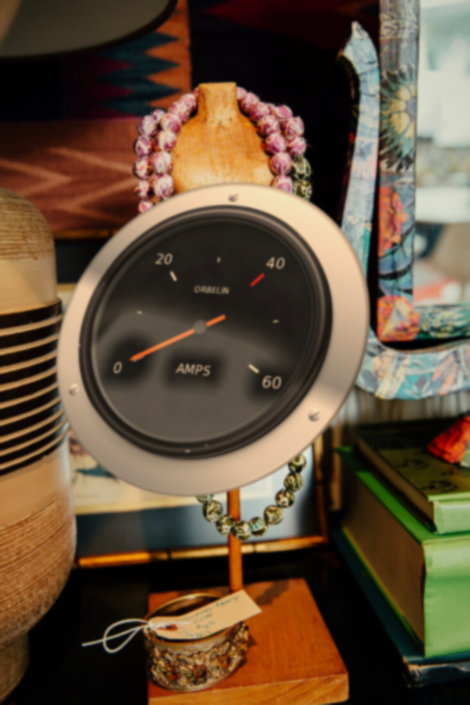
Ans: {"value": 0, "unit": "A"}
